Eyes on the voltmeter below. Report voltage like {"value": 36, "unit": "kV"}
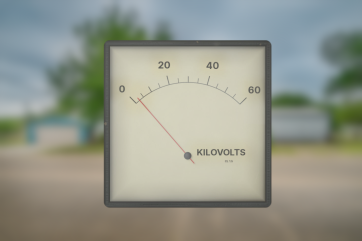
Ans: {"value": 2.5, "unit": "kV"}
